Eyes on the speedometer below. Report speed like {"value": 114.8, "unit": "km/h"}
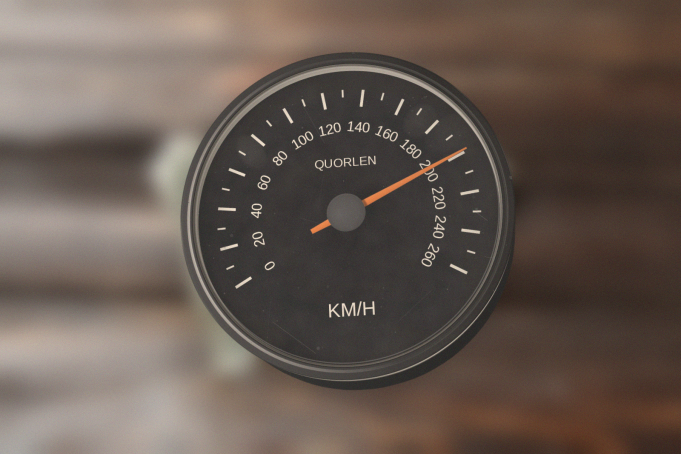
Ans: {"value": 200, "unit": "km/h"}
